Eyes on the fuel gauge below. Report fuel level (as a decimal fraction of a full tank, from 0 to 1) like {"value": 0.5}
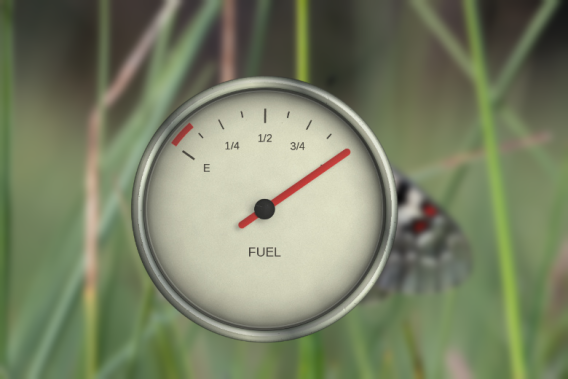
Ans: {"value": 1}
